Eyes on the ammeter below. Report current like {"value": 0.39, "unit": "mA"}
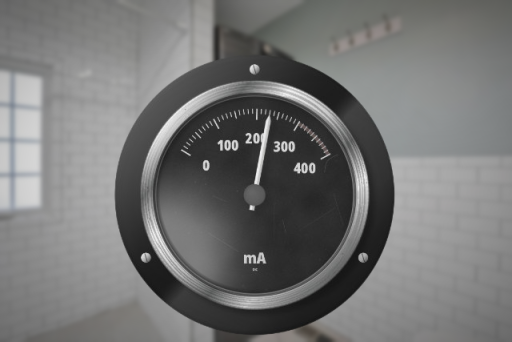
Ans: {"value": 230, "unit": "mA"}
